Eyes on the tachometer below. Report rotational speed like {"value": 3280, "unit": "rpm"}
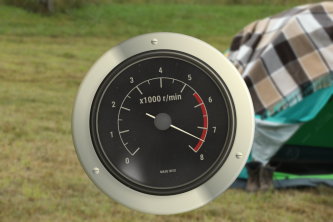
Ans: {"value": 7500, "unit": "rpm"}
